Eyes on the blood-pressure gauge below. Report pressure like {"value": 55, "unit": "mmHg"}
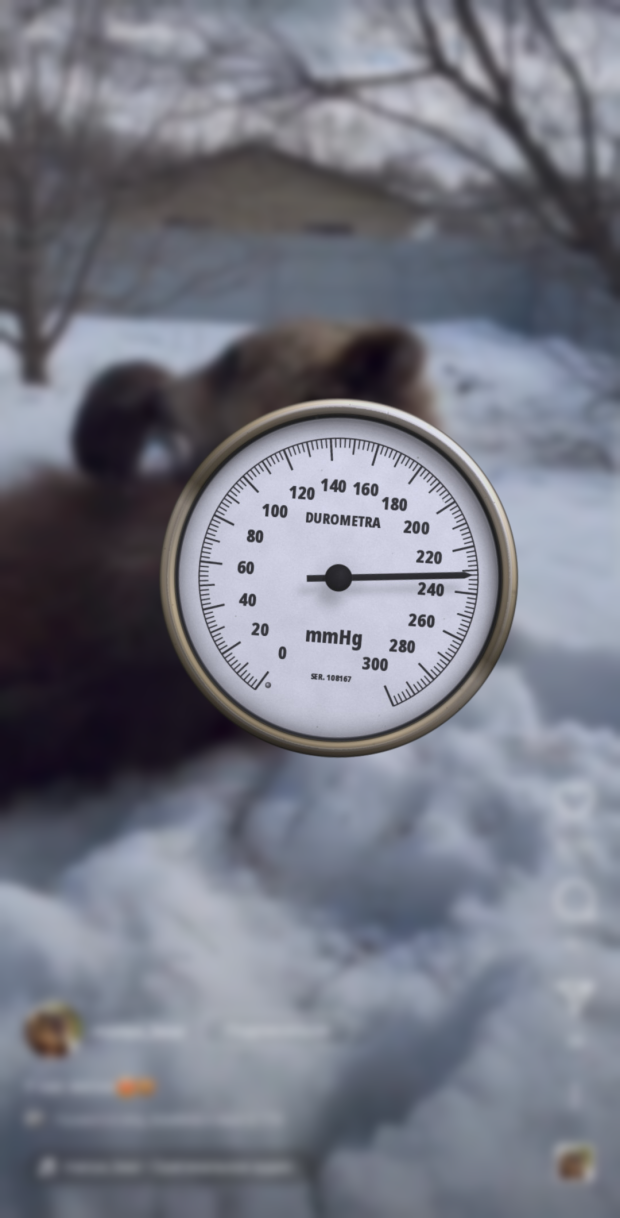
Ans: {"value": 232, "unit": "mmHg"}
